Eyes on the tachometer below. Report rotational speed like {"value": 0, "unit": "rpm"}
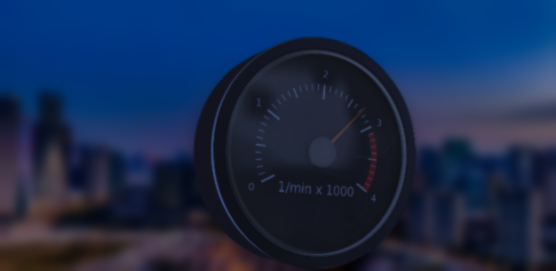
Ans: {"value": 2700, "unit": "rpm"}
